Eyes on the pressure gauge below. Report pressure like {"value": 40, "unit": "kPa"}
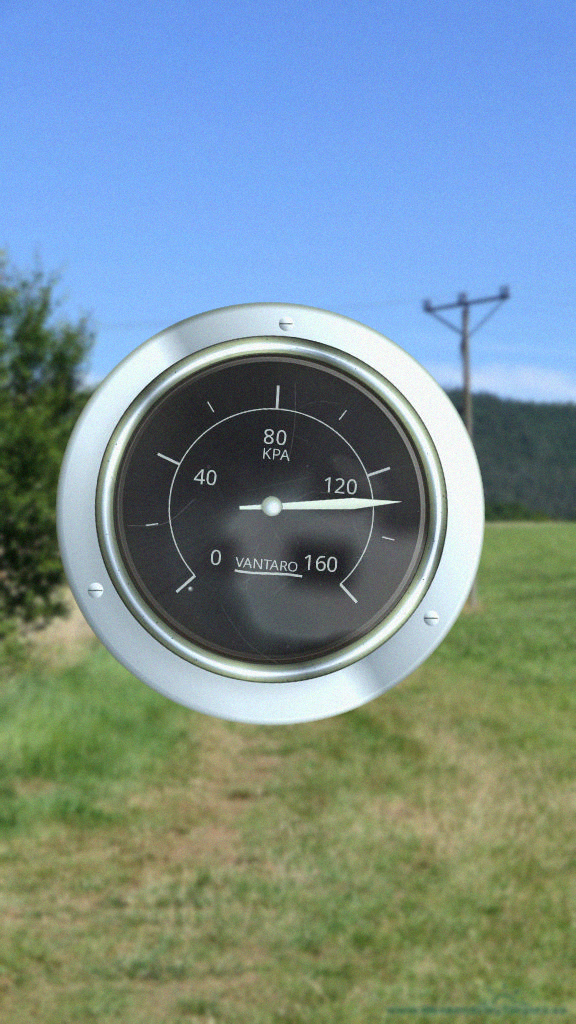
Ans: {"value": 130, "unit": "kPa"}
